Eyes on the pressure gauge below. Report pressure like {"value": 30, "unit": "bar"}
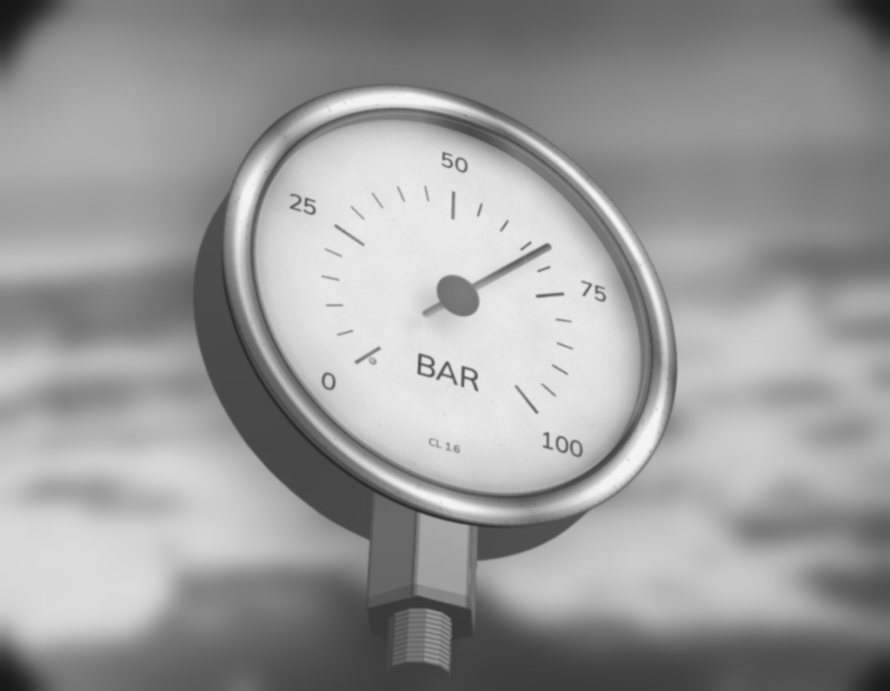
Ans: {"value": 67.5, "unit": "bar"}
